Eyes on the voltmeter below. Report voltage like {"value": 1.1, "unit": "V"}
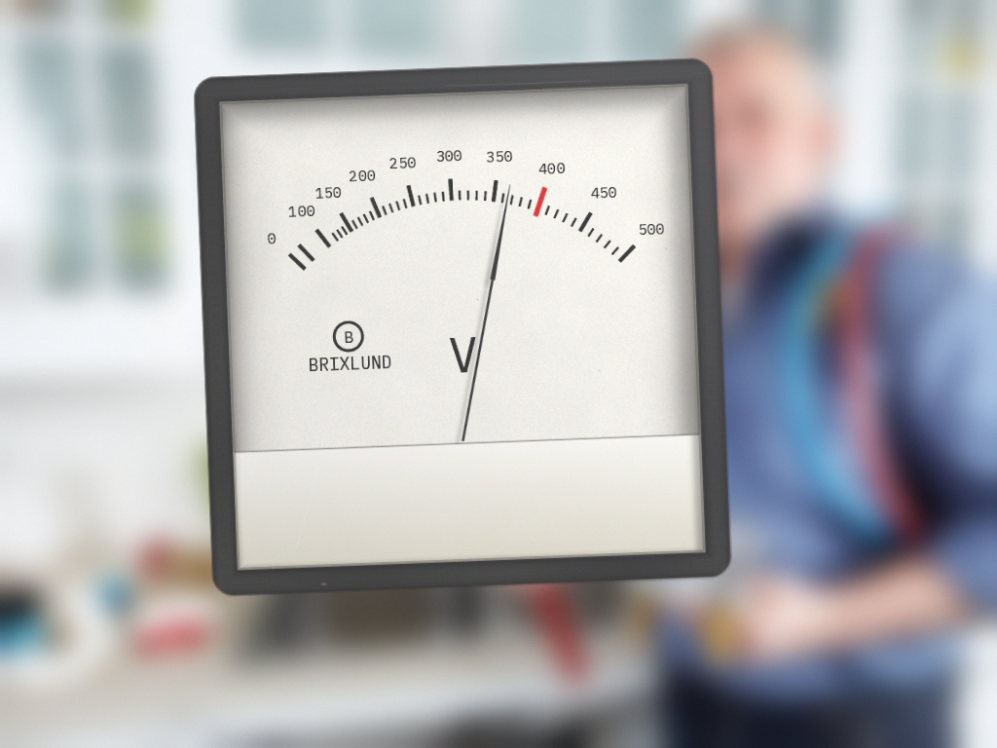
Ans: {"value": 365, "unit": "V"}
